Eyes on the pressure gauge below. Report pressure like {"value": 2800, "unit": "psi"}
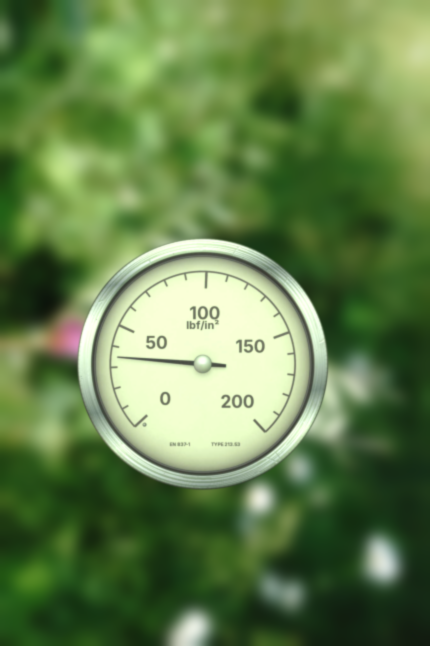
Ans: {"value": 35, "unit": "psi"}
